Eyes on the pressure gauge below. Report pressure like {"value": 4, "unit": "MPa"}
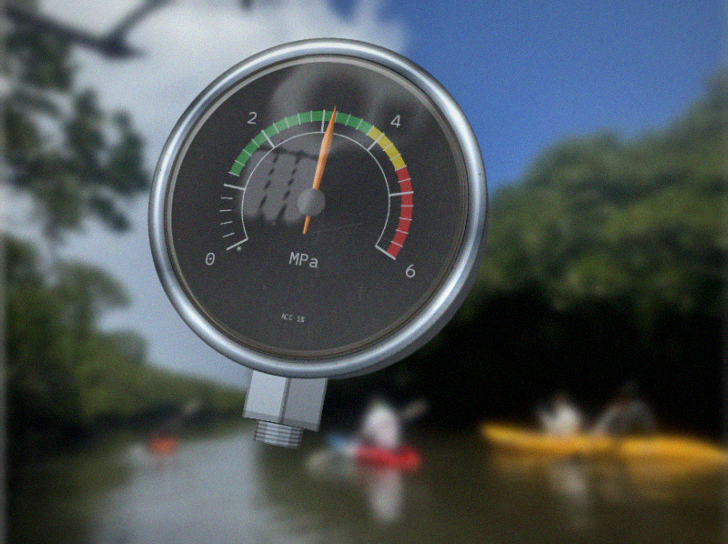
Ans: {"value": 3.2, "unit": "MPa"}
